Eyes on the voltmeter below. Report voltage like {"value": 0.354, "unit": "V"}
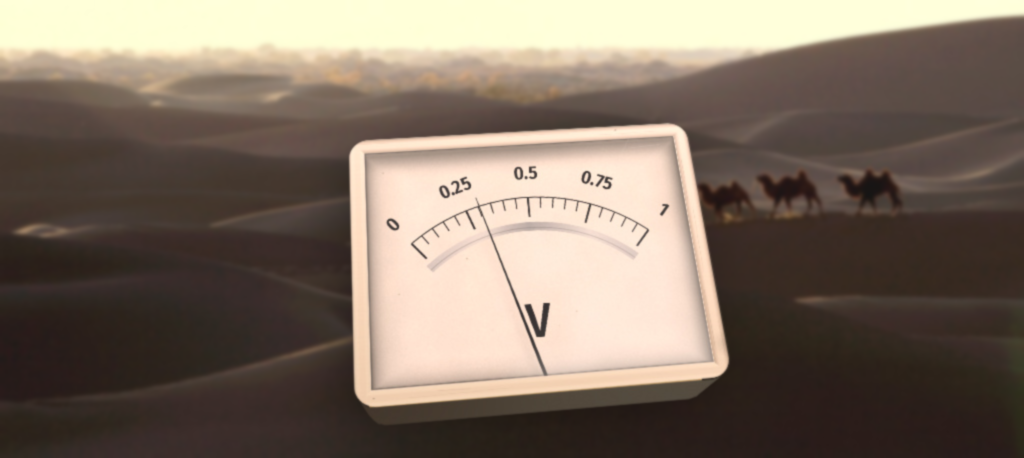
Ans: {"value": 0.3, "unit": "V"}
